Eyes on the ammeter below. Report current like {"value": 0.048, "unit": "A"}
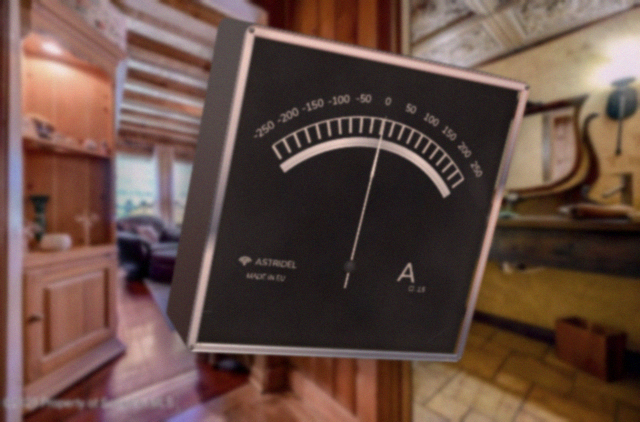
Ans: {"value": 0, "unit": "A"}
